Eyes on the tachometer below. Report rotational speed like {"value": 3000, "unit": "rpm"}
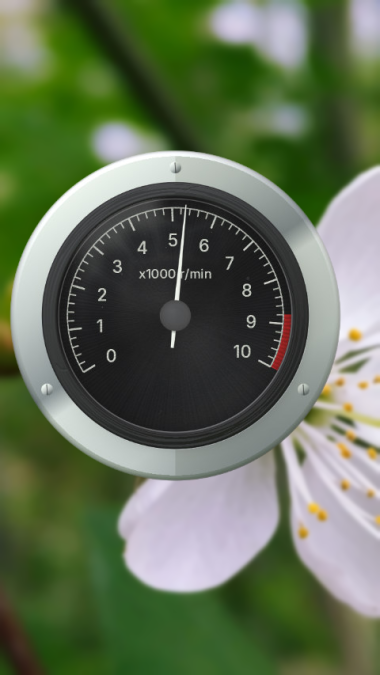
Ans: {"value": 5300, "unit": "rpm"}
